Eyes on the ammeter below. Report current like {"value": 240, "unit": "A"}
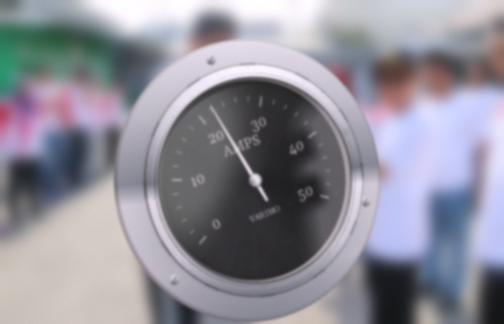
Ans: {"value": 22, "unit": "A"}
